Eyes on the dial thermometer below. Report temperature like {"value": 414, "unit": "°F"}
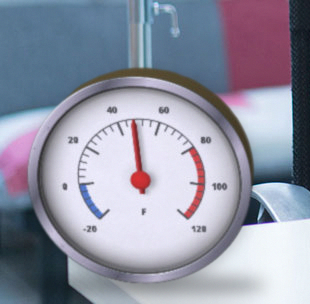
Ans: {"value": 48, "unit": "°F"}
